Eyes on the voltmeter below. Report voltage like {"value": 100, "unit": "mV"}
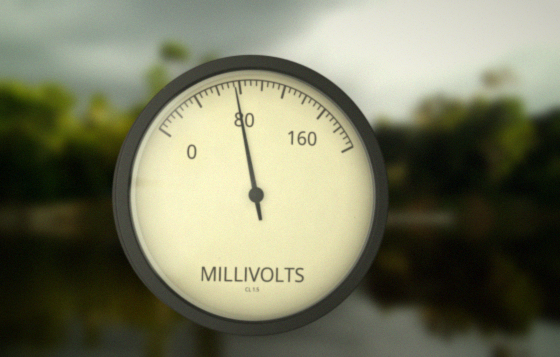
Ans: {"value": 75, "unit": "mV"}
